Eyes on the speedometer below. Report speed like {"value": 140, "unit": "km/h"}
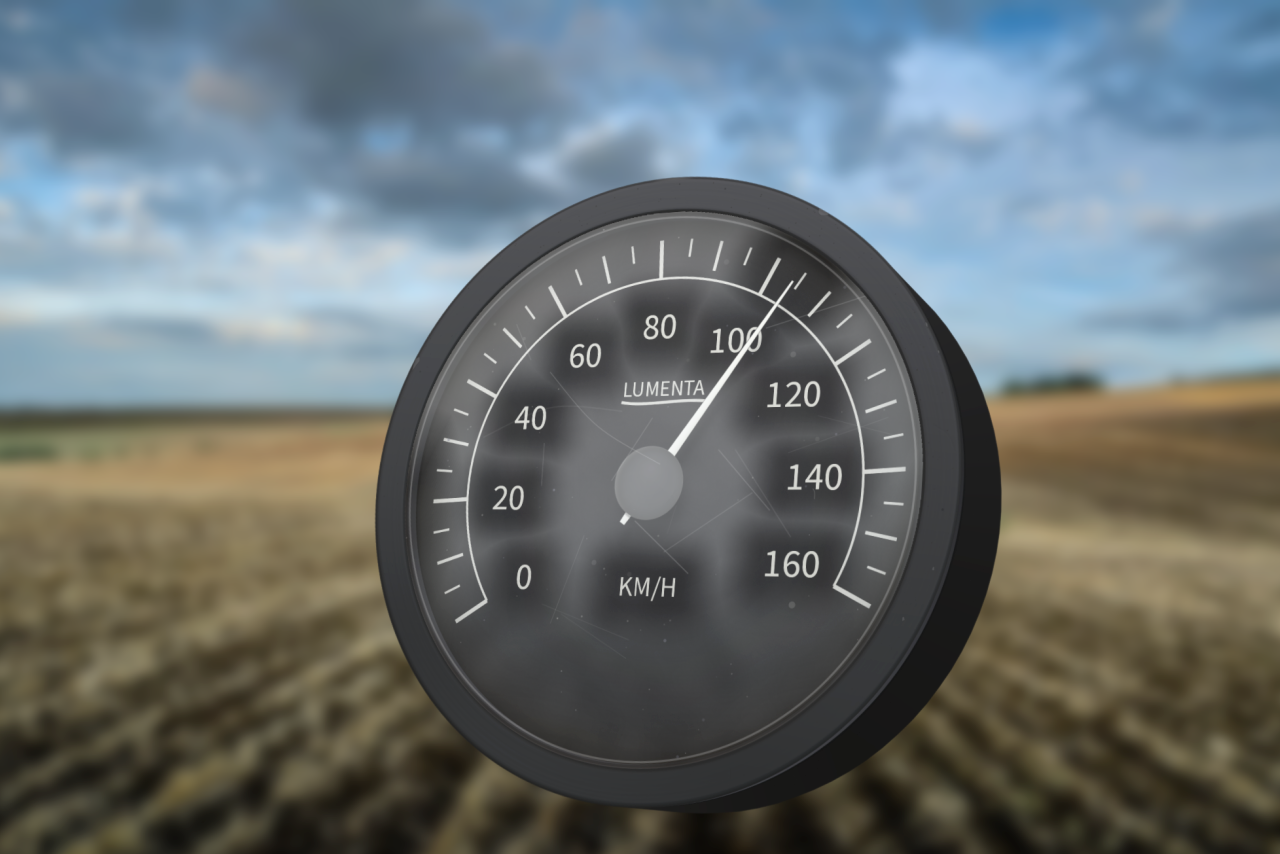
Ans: {"value": 105, "unit": "km/h"}
